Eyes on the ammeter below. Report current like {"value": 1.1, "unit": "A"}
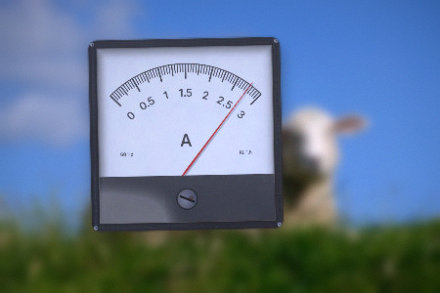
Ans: {"value": 2.75, "unit": "A"}
